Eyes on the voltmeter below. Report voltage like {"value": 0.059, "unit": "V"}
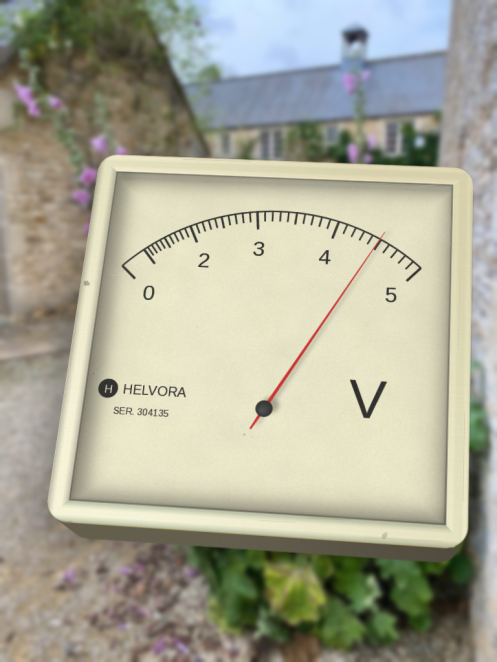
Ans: {"value": 4.5, "unit": "V"}
